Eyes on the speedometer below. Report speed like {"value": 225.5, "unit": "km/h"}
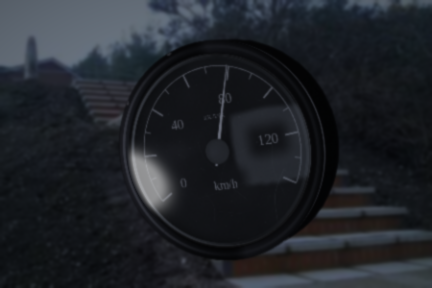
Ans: {"value": 80, "unit": "km/h"}
